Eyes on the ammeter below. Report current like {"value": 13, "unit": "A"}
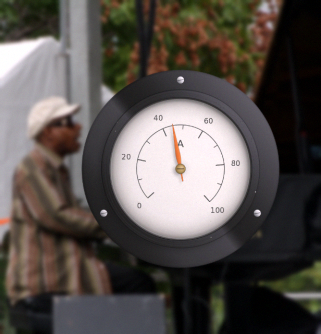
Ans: {"value": 45, "unit": "A"}
